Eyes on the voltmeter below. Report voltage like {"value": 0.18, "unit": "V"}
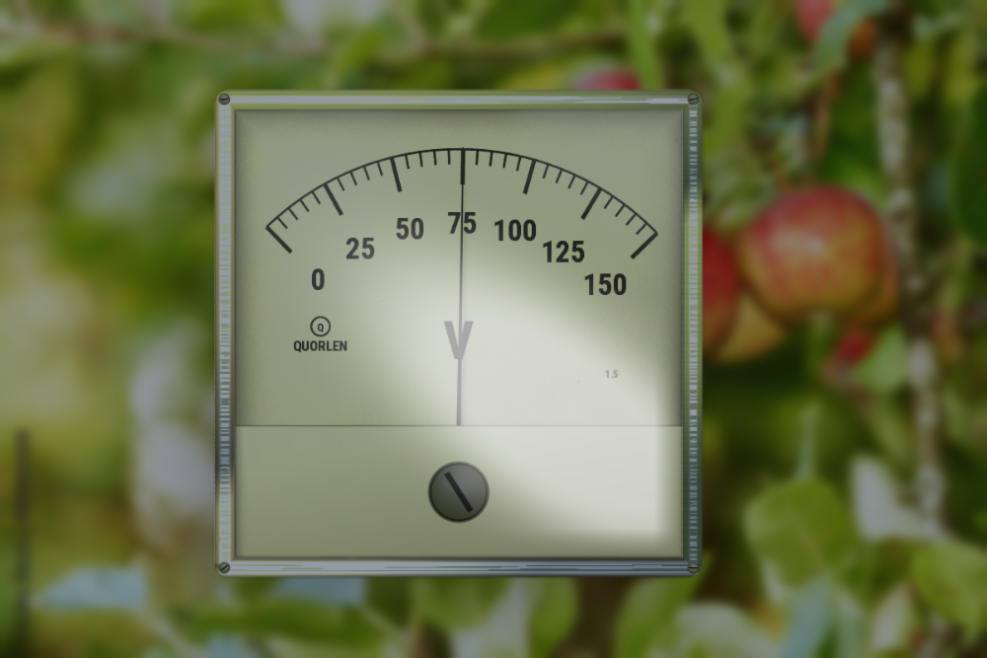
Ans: {"value": 75, "unit": "V"}
